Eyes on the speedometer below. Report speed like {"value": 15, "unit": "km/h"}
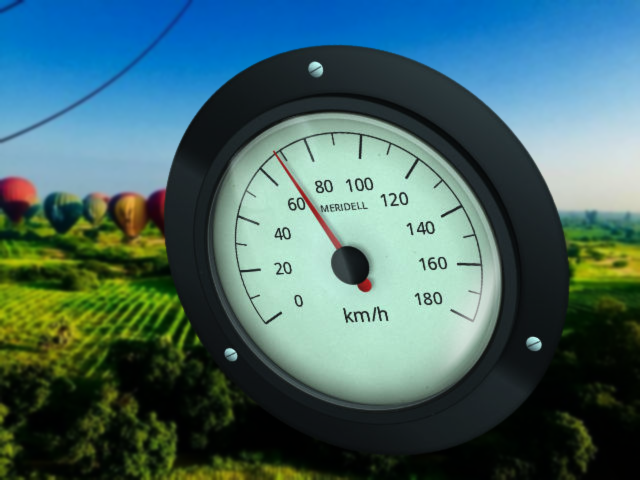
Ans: {"value": 70, "unit": "km/h"}
